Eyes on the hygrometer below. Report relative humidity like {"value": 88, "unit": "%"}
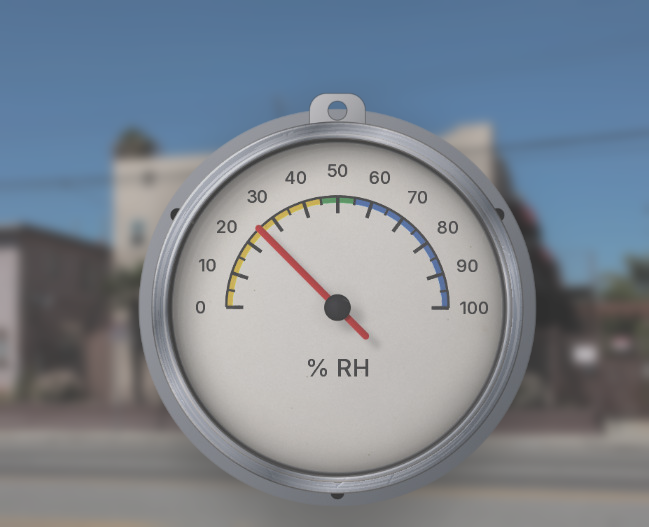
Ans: {"value": 25, "unit": "%"}
